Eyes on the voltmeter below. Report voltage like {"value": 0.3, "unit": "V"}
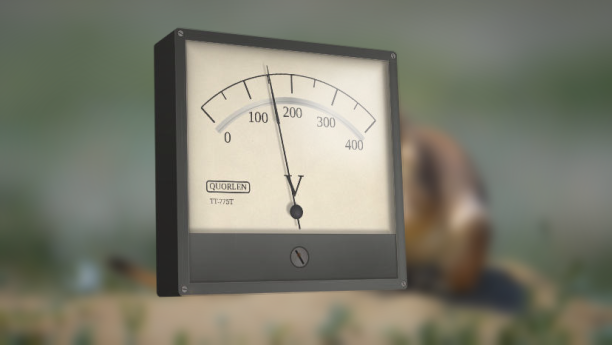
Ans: {"value": 150, "unit": "V"}
